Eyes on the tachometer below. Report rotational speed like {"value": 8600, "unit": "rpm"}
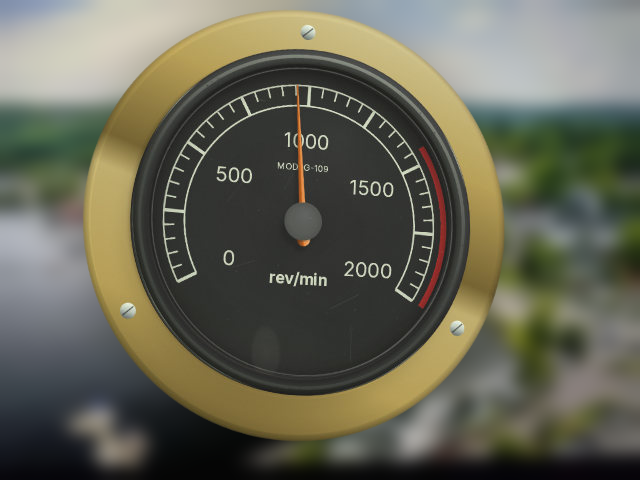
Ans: {"value": 950, "unit": "rpm"}
